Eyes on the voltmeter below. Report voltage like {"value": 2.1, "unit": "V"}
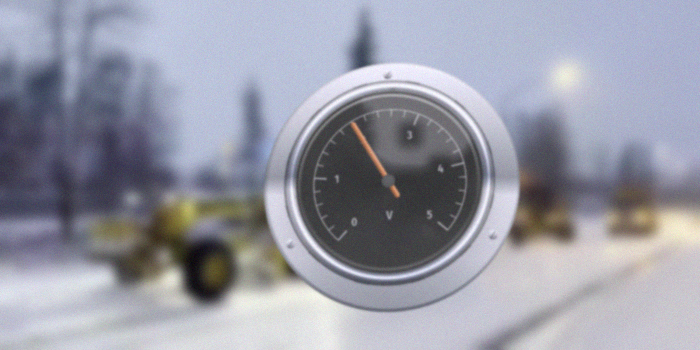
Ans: {"value": 2, "unit": "V"}
